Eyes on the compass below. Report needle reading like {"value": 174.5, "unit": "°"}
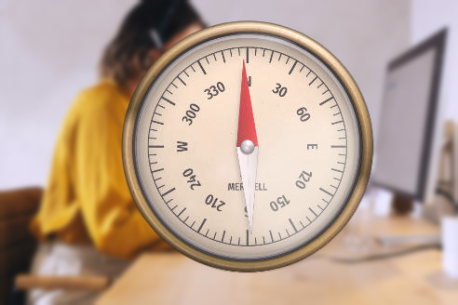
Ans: {"value": 357.5, "unit": "°"}
